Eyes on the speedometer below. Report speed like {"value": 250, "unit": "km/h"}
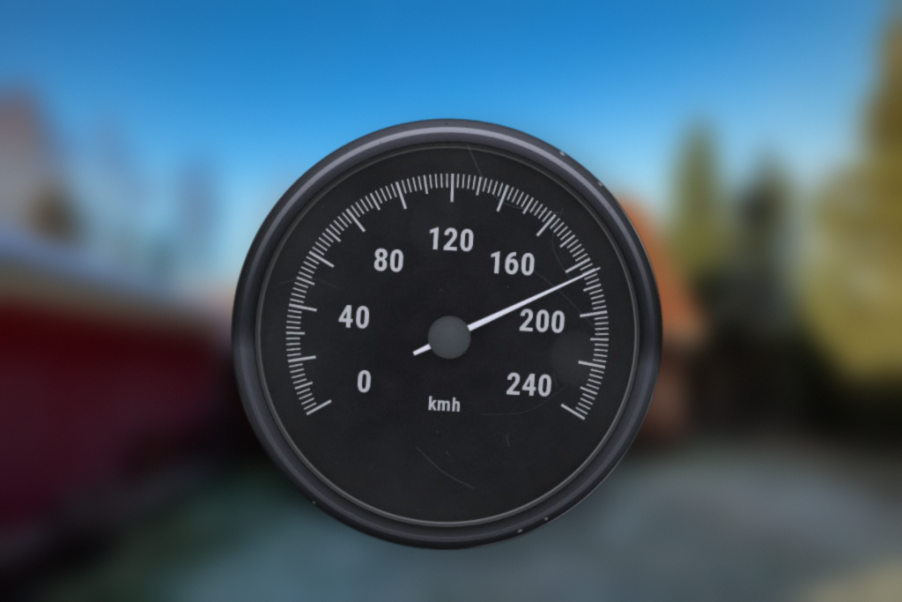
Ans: {"value": 184, "unit": "km/h"}
